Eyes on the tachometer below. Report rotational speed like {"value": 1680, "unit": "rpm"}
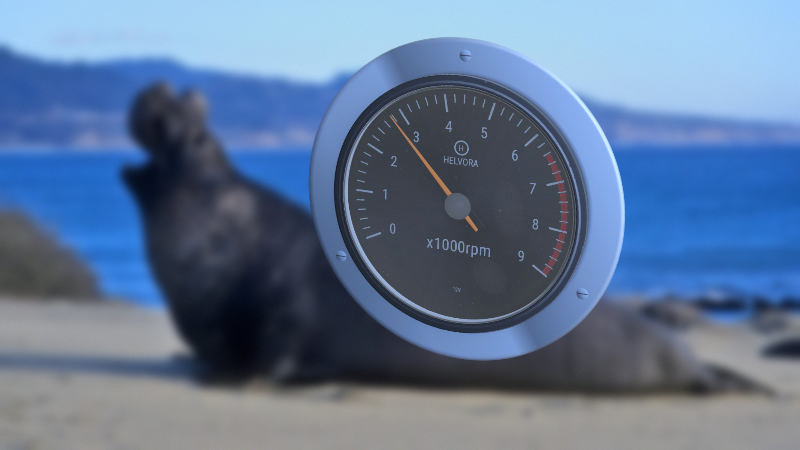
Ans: {"value": 2800, "unit": "rpm"}
